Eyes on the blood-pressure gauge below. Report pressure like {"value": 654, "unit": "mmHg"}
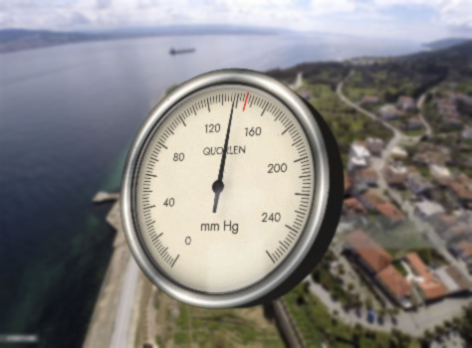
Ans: {"value": 140, "unit": "mmHg"}
